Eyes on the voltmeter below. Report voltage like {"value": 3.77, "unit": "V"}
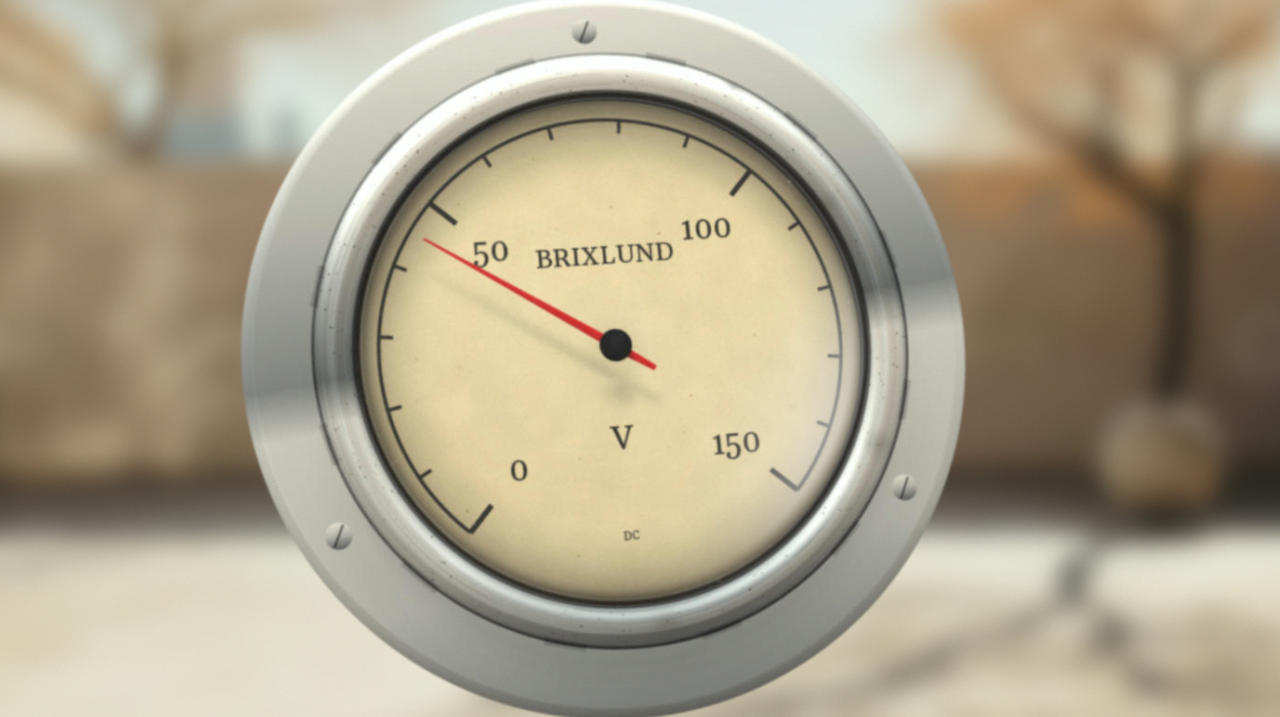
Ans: {"value": 45, "unit": "V"}
